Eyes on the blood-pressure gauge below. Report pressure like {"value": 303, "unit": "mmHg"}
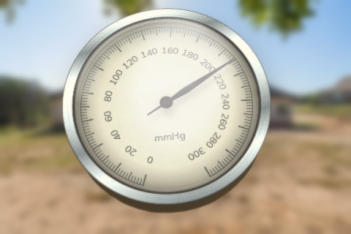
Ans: {"value": 210, "unit": "mmHg"}
